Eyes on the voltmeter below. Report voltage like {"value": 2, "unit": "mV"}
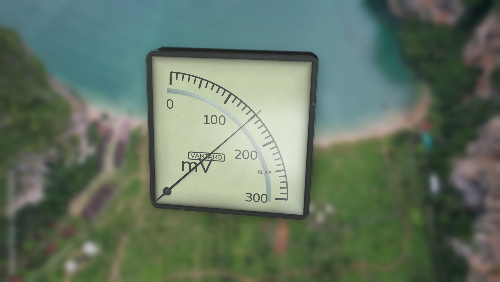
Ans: {"value": 150, "unit": "mV"}
